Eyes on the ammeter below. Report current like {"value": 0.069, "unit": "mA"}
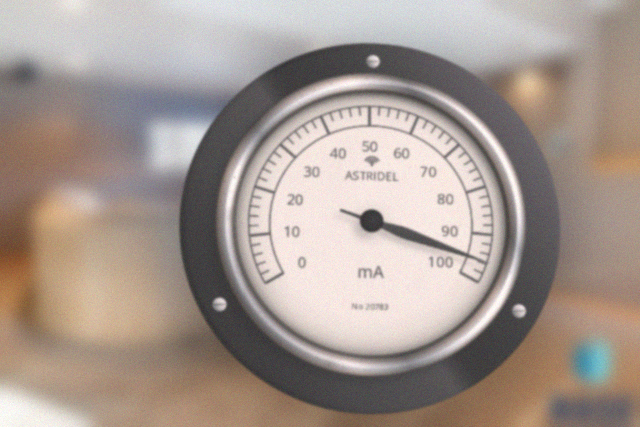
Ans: {"value": 96, "unit": "mA"}
